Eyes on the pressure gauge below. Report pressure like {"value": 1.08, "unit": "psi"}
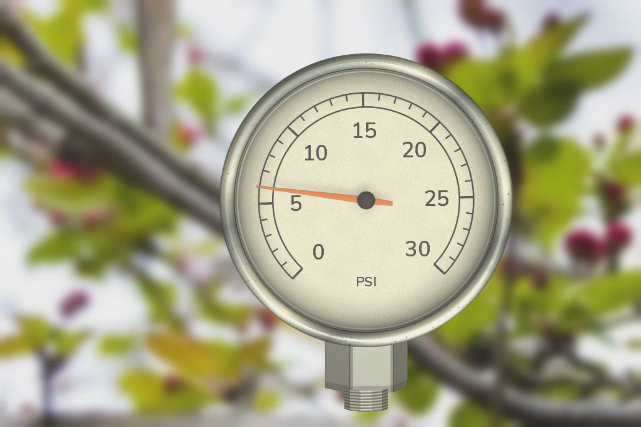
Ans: {"value": 6, "unit": "psi"}
